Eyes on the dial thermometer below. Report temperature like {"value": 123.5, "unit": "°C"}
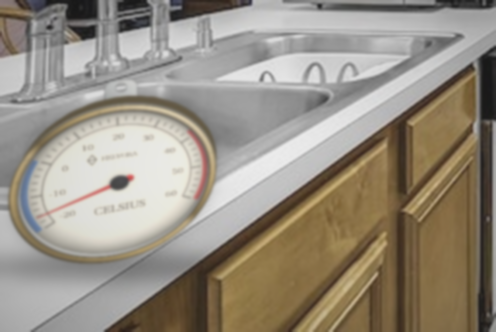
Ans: {"value": -16, "unit": "°C"}
